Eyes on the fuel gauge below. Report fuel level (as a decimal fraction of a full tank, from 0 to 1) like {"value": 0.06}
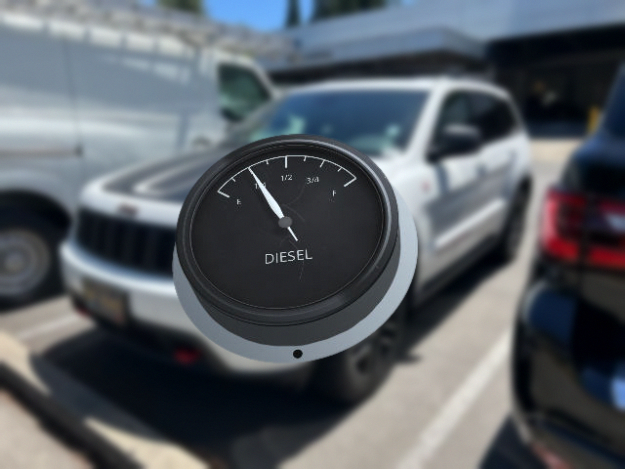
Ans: {"value": 0.25}
